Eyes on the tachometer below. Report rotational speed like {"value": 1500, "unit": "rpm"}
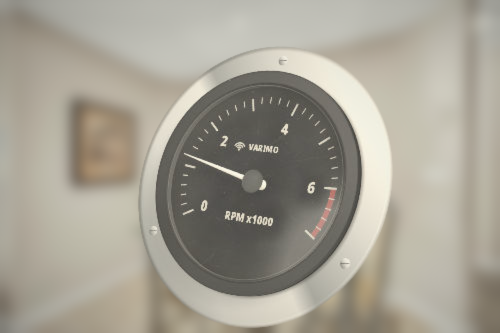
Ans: {"value": 1200, "unit": "rpm"}
